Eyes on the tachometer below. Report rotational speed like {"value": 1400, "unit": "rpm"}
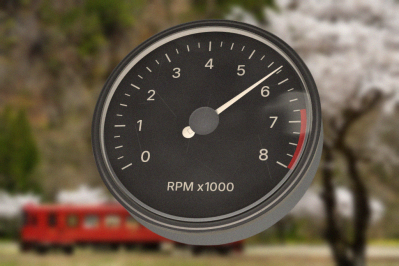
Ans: {"value": 5750, "unit": "rpm"}
